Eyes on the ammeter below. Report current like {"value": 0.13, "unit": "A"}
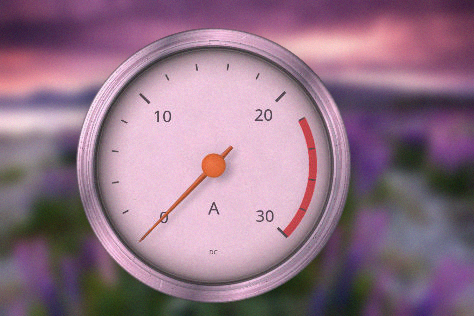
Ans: {"value": 0, "unit": "A"}
